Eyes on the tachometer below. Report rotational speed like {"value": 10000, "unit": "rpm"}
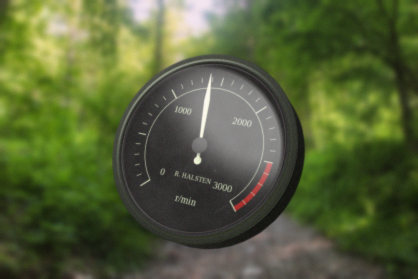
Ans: {"value": 1400, "unit": "rpm"}
